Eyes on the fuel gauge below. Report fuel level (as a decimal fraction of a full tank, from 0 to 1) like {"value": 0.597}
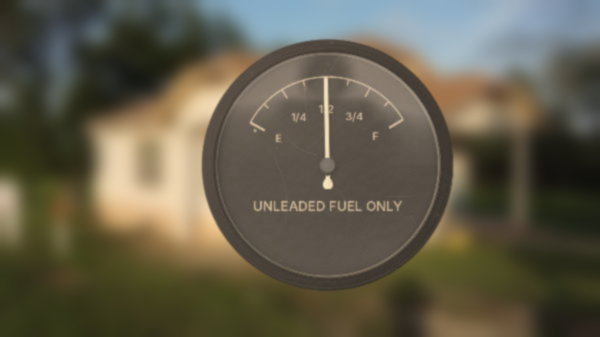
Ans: {"value": 0.5}
